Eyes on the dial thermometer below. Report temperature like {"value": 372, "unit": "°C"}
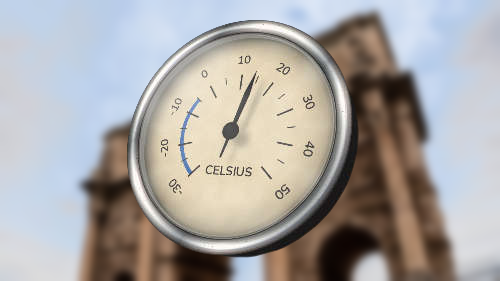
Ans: {"value": 15, "unit": "°C"}
